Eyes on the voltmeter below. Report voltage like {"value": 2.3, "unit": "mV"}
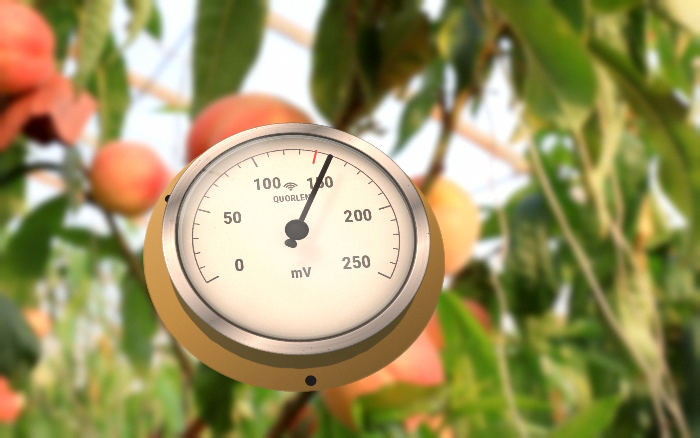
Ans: {"value": 150, "unit": "mV"}
